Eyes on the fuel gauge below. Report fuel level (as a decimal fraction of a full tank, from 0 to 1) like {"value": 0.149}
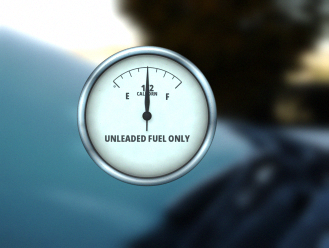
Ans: {"value": 0.5}
